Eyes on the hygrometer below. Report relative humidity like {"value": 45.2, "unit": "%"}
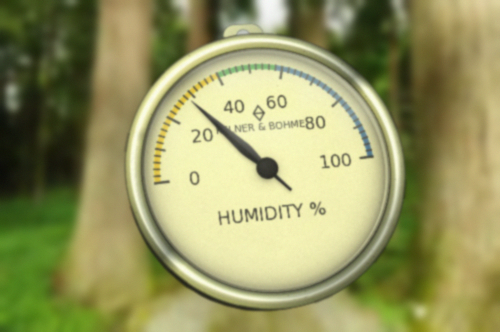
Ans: {"value": 28, "unit": "%"}
